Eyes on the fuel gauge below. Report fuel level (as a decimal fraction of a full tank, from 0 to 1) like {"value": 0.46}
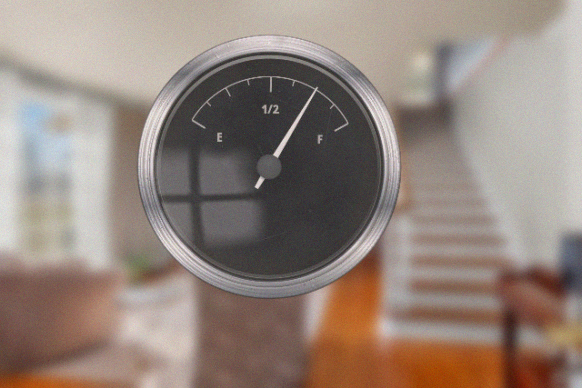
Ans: {"value": 0.75}
